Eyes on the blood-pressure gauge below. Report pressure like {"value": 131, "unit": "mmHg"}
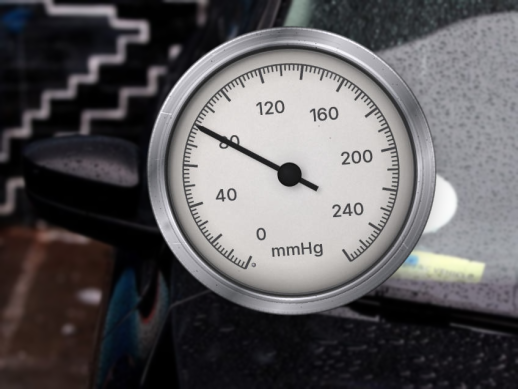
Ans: {"value": 80, "unit": "mmHg"}
